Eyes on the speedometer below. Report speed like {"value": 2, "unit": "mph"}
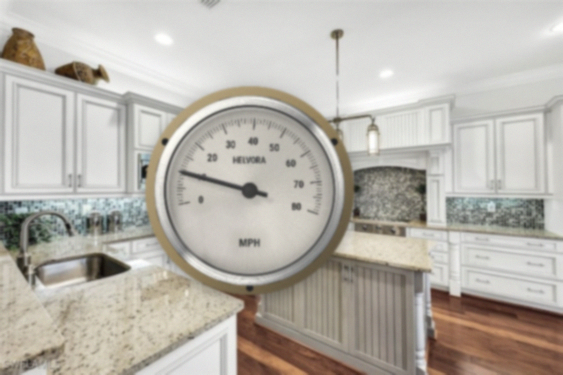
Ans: {"value": 10, "unit": "mph"}
